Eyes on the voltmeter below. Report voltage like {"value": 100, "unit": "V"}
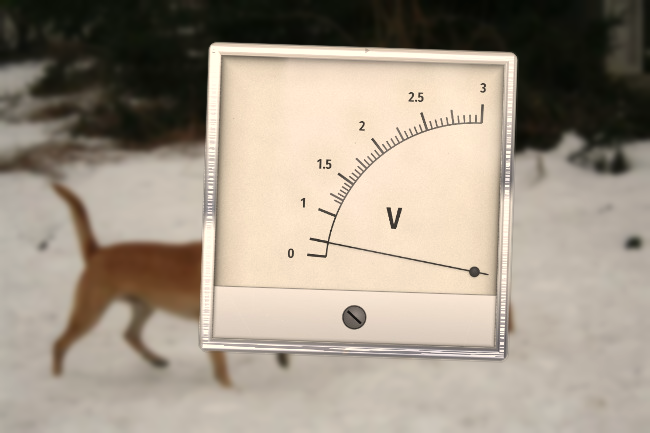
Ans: {"value": 0.5, "unit": "V"}
